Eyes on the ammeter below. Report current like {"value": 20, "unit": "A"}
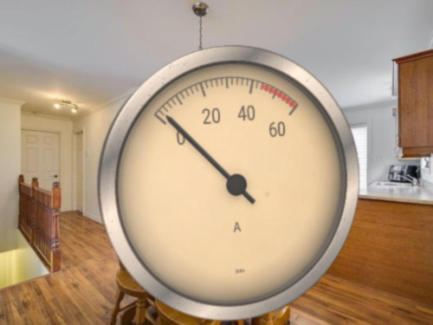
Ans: {"value": 2, "unit": "A"}
